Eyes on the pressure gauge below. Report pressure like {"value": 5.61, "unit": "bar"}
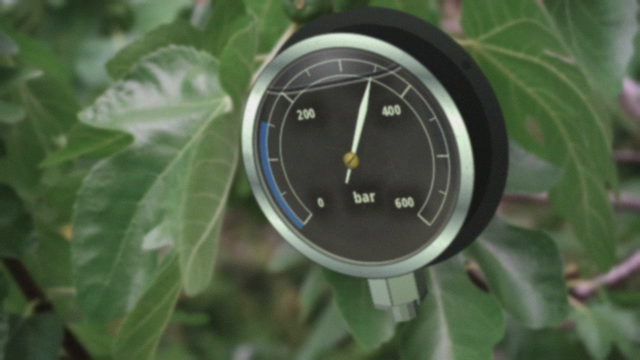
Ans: {"value": 350, "unit": "bar"}
